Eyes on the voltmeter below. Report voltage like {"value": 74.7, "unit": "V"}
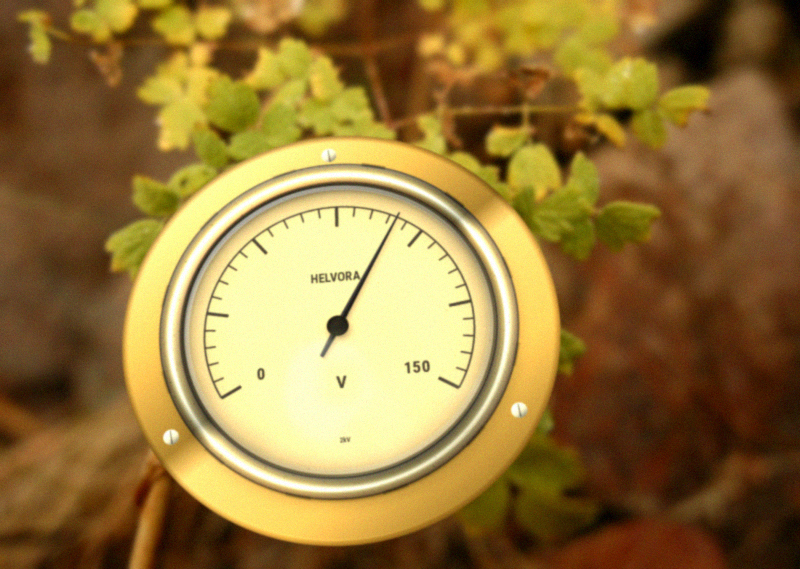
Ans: {"value": 92.5, "unit": "V"}
